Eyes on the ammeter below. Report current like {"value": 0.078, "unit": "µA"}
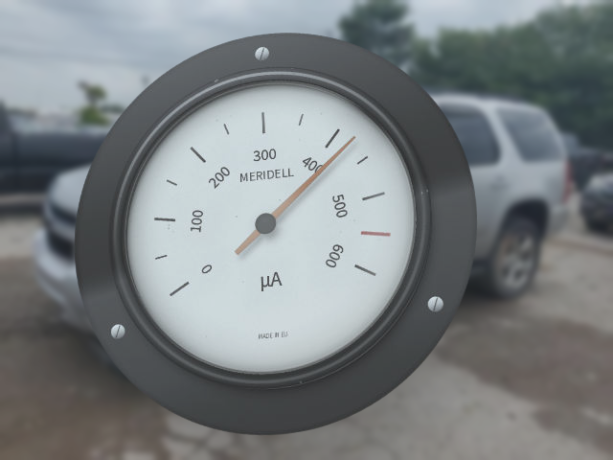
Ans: {"value": 425, "unit": "µA"}
